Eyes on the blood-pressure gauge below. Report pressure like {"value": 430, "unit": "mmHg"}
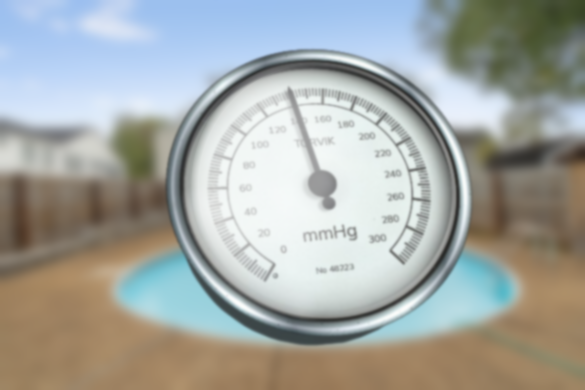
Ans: {"value": 140, "unit": "mmHg"}
